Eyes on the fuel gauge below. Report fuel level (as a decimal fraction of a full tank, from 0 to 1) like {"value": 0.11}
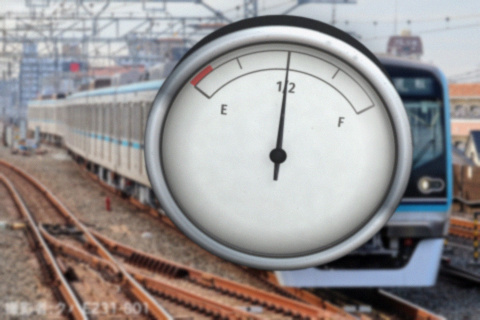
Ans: {"value": 0.5}
